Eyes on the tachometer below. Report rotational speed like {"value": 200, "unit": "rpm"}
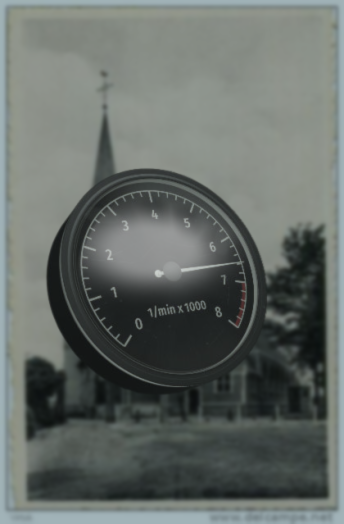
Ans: {"value": 6600, "unit": "rpm"}
